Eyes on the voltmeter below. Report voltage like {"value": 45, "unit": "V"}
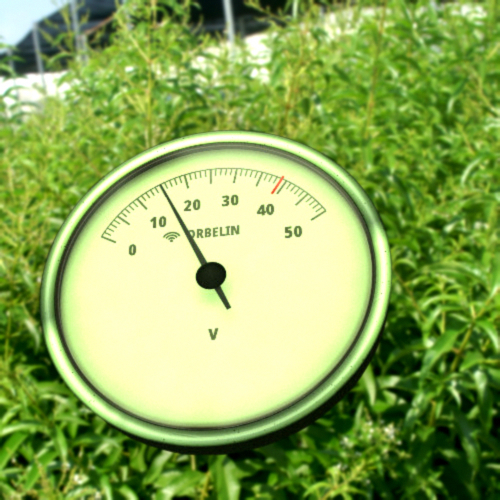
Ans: {"value": 15, "unit": "V"}
